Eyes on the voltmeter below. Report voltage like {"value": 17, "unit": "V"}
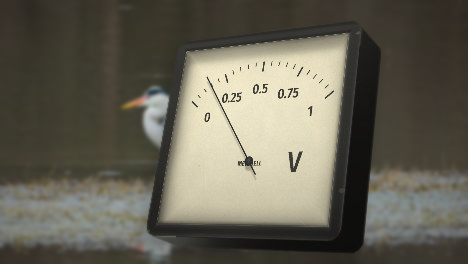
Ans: {"value": 0.15, "unit": "V"}
